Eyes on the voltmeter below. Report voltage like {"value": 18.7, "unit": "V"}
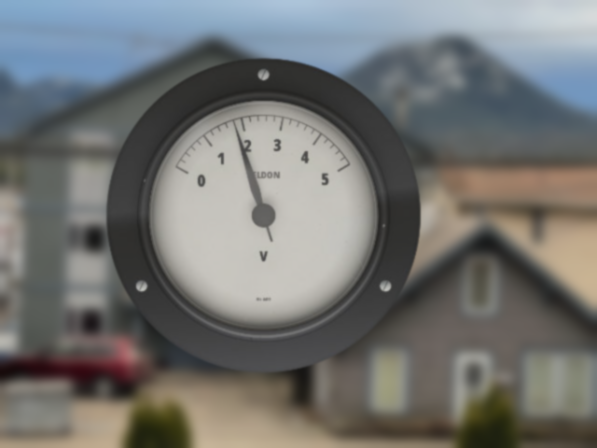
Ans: {"value": 1.8, "unit": "V"}
